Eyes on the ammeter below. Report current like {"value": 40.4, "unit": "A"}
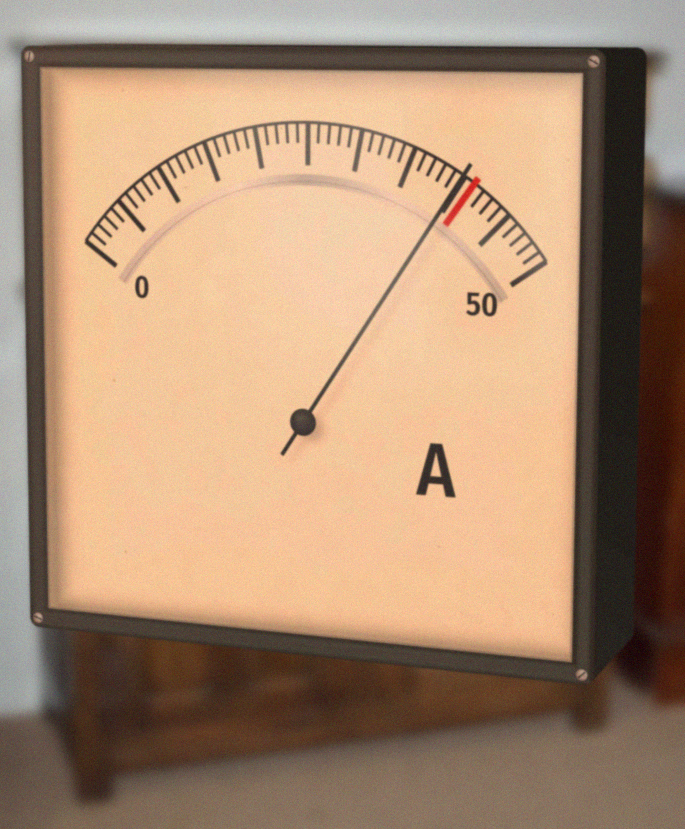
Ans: {"value": 40, "unit": "A"}
